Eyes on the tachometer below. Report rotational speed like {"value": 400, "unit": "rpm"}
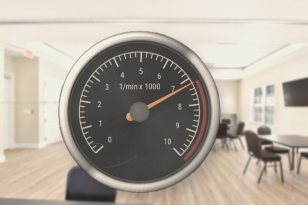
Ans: {"value": 7200, "unit": "rpm"}
